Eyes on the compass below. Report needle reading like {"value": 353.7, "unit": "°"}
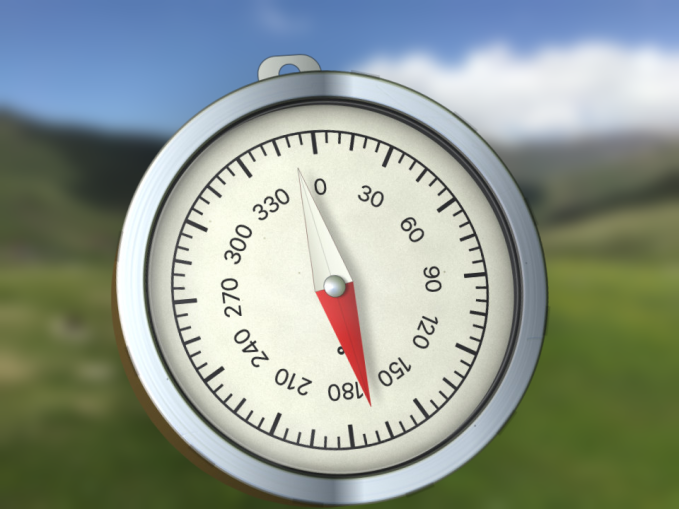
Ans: {"value": 170, "unit": "°"}
